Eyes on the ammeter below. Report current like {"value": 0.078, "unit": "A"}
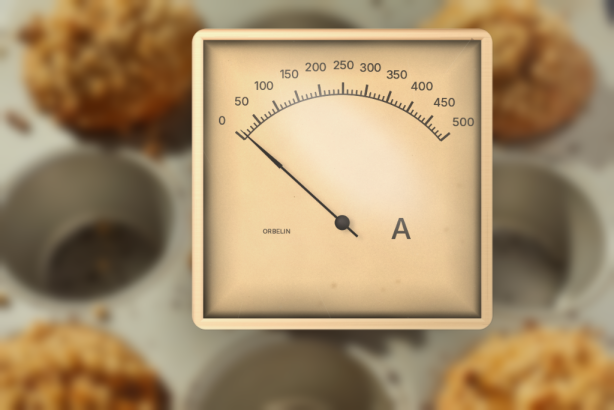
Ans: {"value": 10, "unit": "A"}
